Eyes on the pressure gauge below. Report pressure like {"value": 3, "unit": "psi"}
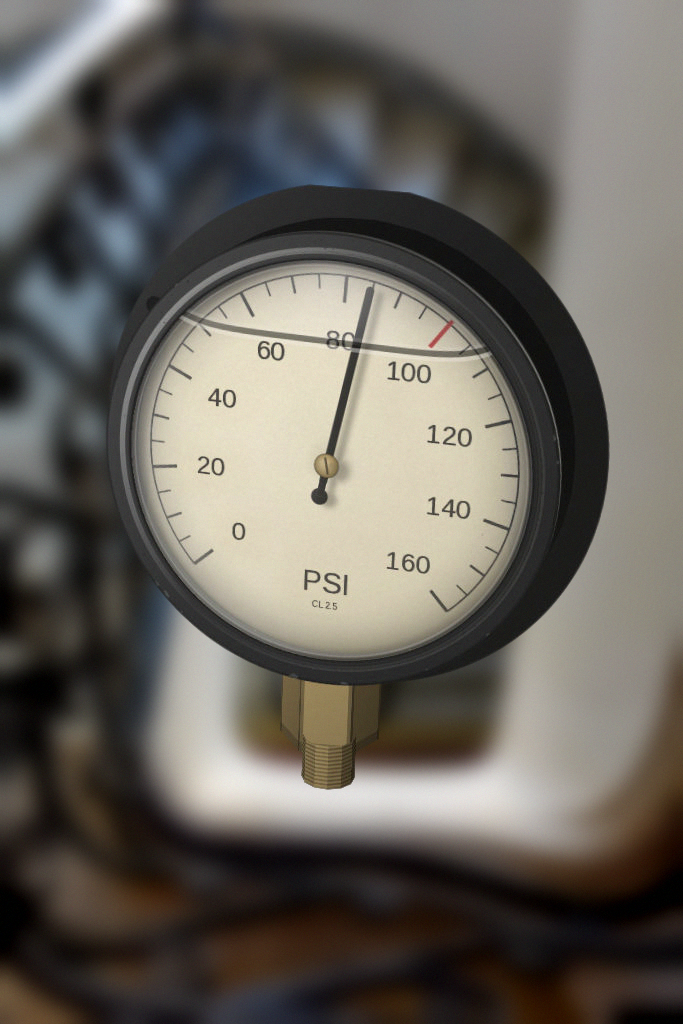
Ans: {"value": 85, "unit": "psi"}
